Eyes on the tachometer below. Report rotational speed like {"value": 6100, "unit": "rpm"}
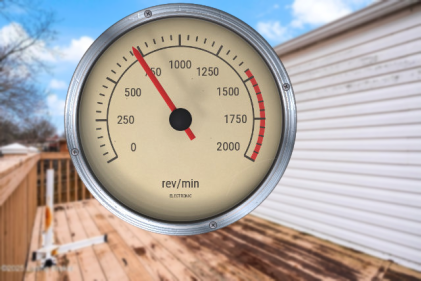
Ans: {"value": 725, "unit": "rpm"}
